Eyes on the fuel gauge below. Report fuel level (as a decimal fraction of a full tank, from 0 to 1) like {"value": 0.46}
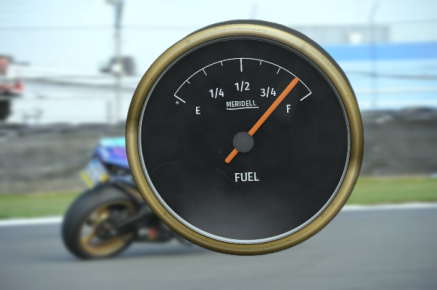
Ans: {"value": 0.875}
